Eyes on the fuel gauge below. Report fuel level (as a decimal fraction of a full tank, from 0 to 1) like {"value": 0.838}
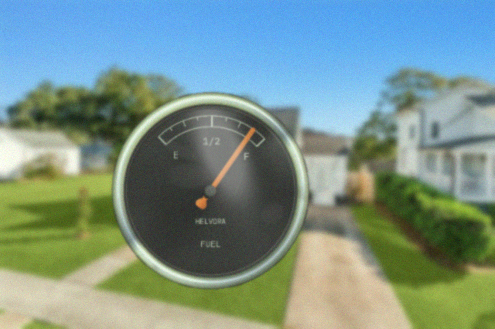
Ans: {"value": 0.875}
